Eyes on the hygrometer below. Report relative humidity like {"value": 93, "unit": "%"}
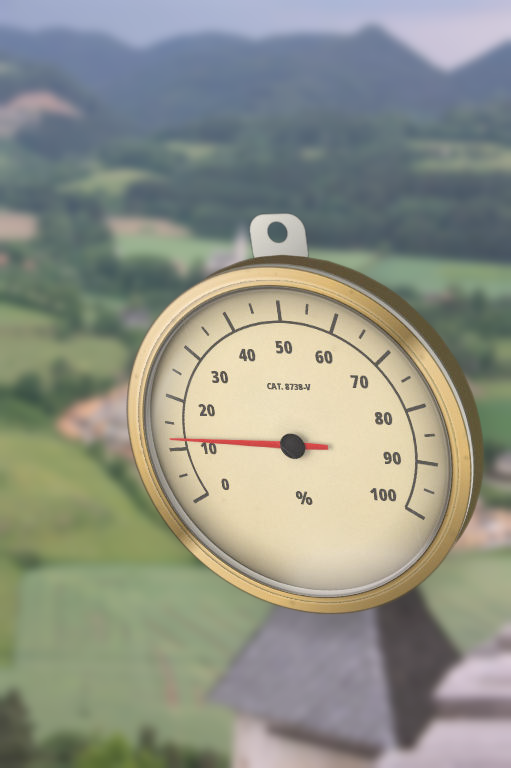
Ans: {"value": 12.5, "unit": "%"}
